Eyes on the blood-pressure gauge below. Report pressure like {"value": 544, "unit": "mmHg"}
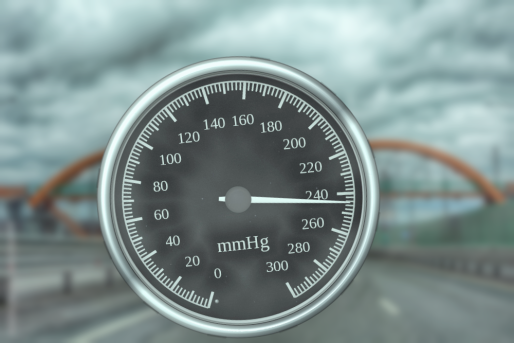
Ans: {"value": 244, "unit": "mmHg"}
